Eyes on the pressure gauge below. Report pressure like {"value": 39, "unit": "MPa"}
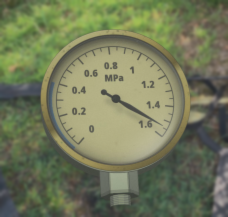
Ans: {"value": 1.55, "unit": "MPa"}
